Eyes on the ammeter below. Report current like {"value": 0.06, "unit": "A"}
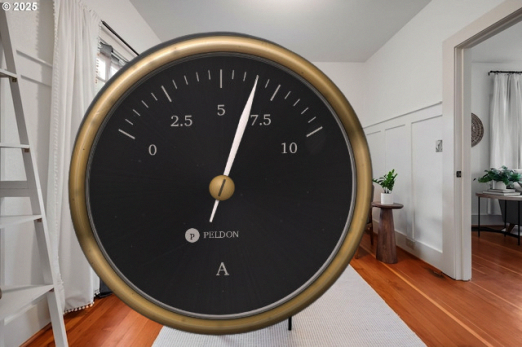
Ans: {"value": 6.5, "unit": "A"}
